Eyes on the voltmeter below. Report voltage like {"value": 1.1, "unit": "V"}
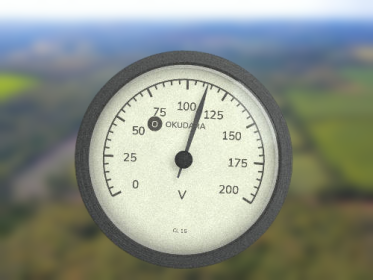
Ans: {"value": 112.5, "unit": "V"}
